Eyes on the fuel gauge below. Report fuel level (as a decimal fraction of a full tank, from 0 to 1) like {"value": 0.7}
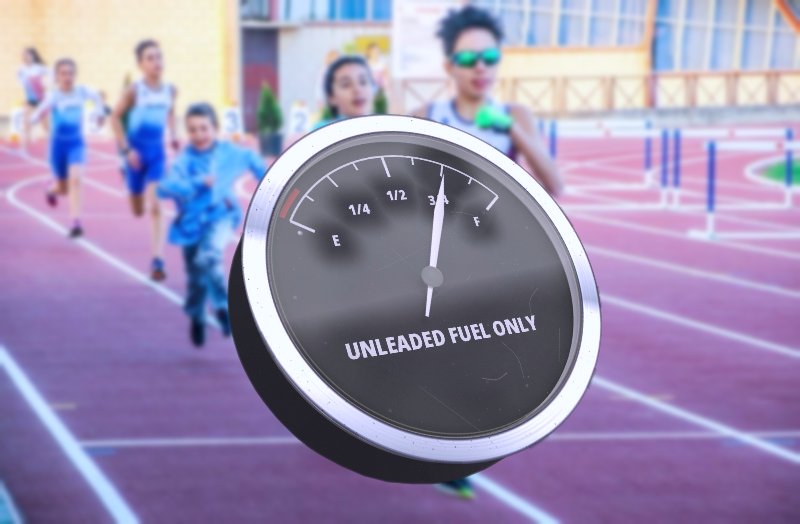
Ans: {"value": 0.75}
